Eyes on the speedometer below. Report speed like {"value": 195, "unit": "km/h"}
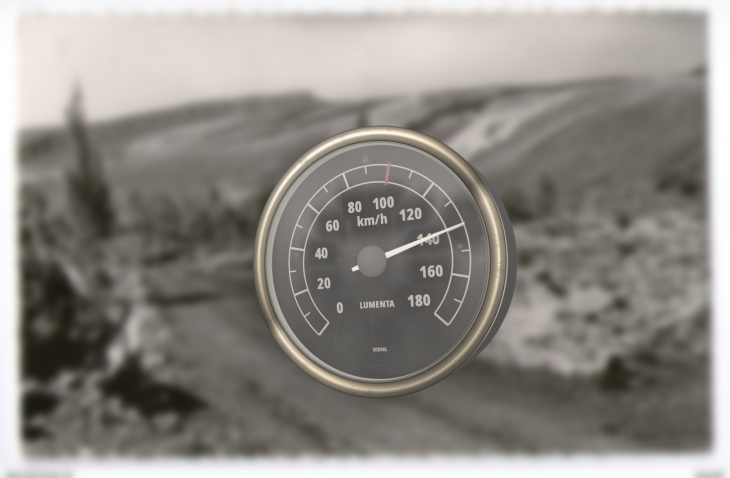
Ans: {"value": 140, "unit": "km/h"}
